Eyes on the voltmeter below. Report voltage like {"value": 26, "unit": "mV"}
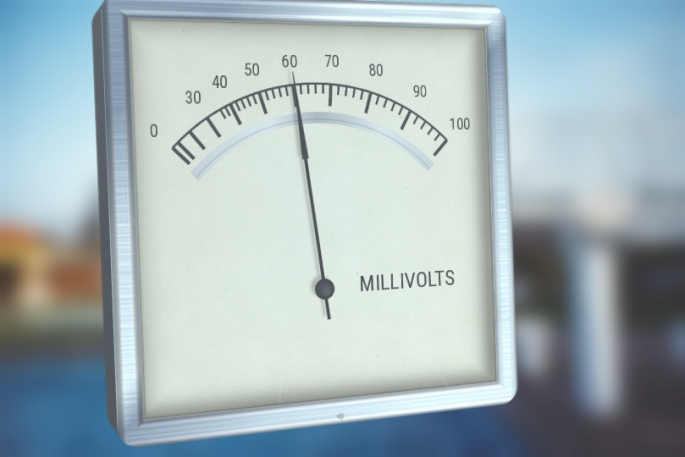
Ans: {"value": 60, "unit": "mV"}
